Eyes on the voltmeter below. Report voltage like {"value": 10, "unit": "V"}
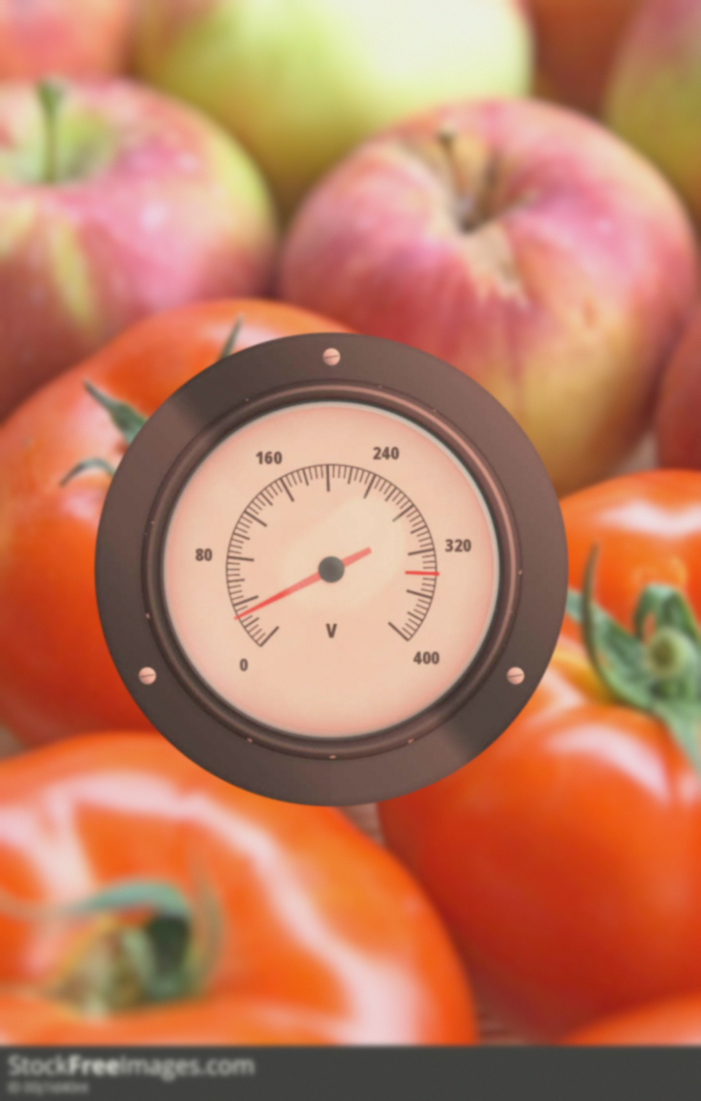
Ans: {"value": 30, "unit": "V"}
